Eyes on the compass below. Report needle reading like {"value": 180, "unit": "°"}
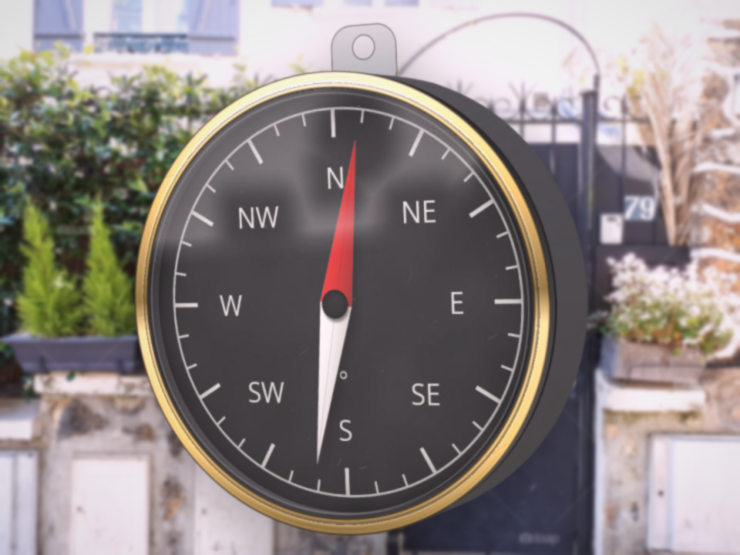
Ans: {"value": 10, "unit": "°"}
